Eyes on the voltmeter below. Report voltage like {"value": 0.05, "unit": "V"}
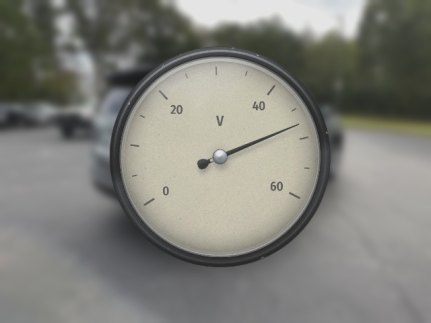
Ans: {"value": 47.5, "unit": "V"}
